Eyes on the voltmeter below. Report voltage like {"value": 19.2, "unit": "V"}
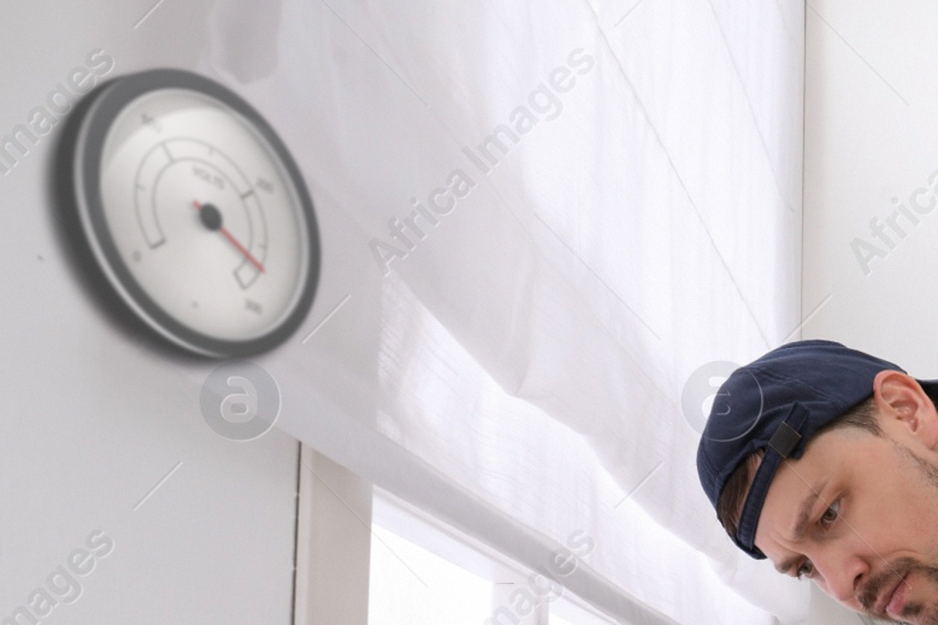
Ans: {"value": 275, "unit": "V"}
